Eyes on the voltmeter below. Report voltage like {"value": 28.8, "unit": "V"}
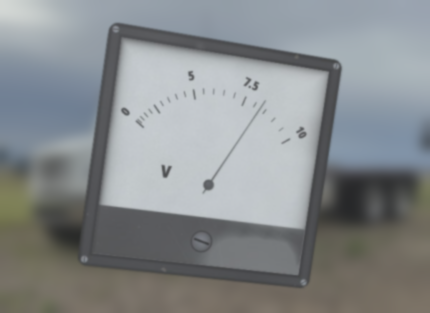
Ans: {"value": 8.25, "unit": "V"}
